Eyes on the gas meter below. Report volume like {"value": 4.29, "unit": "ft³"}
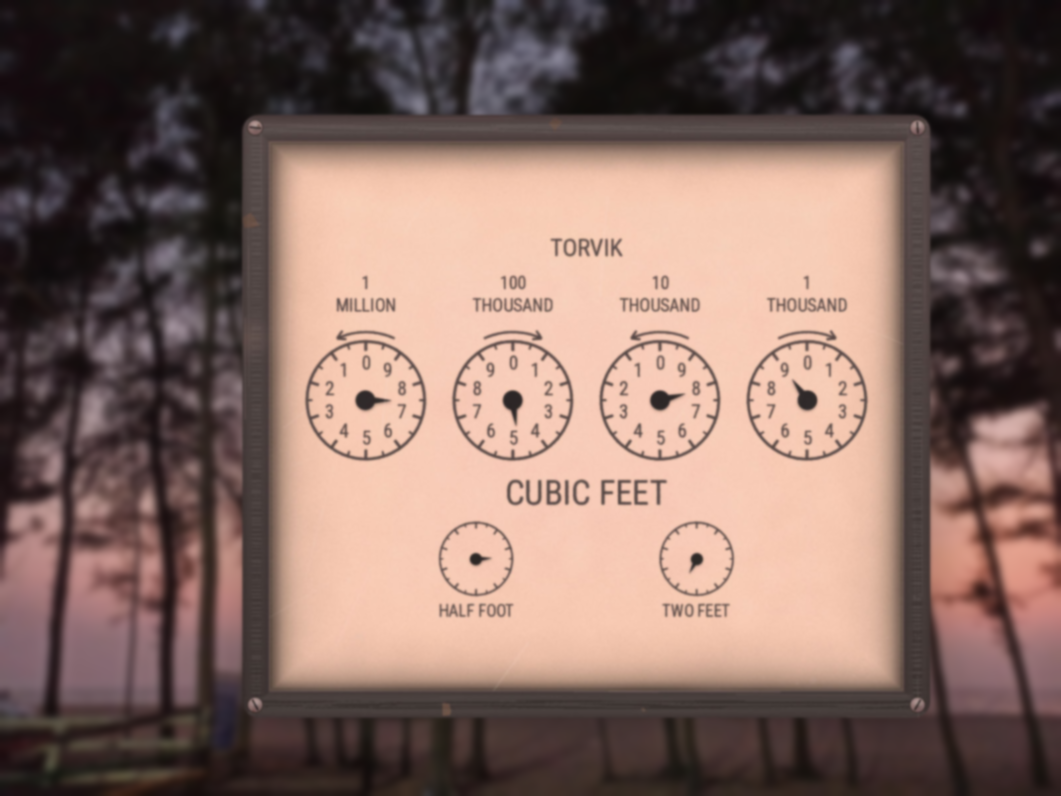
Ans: {"value": 747900, "unit": "ft³"}
